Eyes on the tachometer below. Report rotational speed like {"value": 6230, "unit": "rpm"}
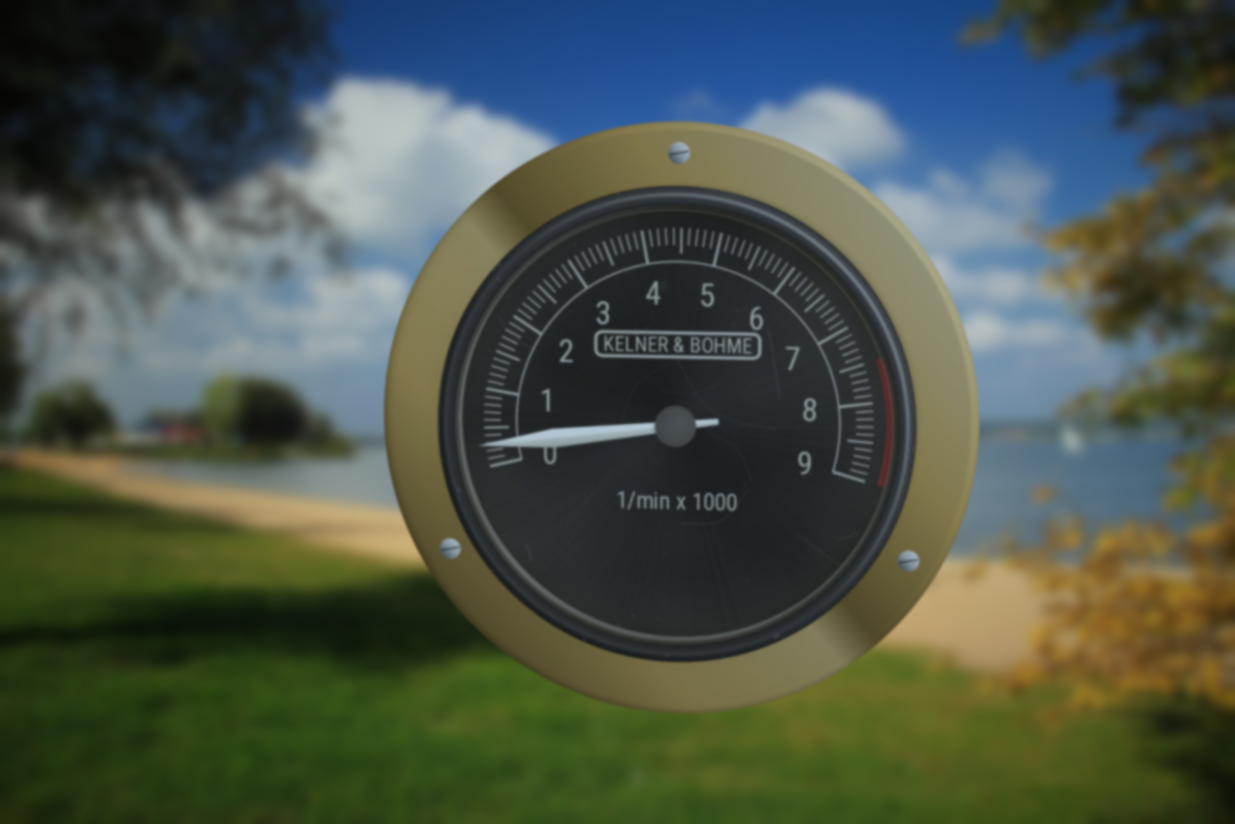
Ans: {"value": 300, "unit": "rpm"}
